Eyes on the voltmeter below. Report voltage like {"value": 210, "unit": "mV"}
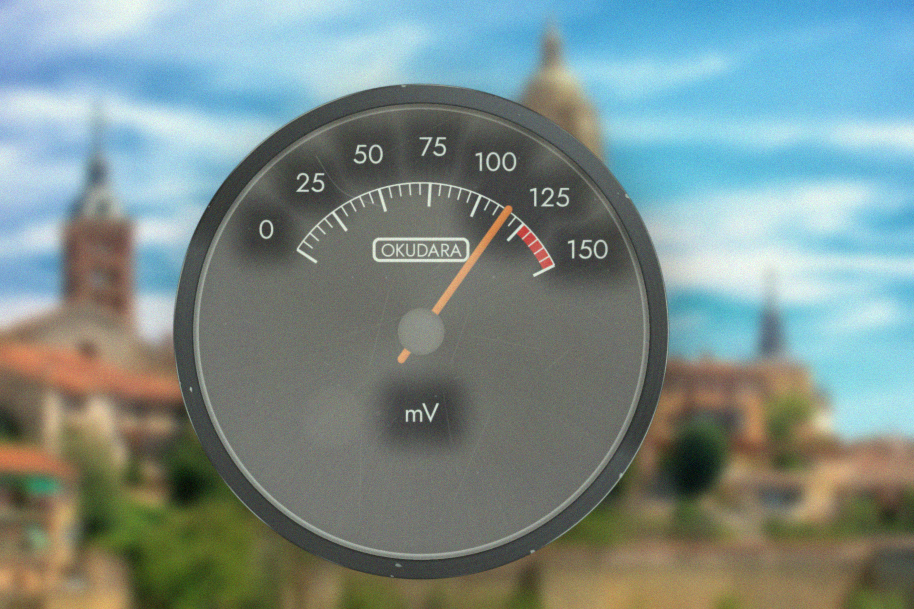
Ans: {"value": 115, "unit": "mV"}
